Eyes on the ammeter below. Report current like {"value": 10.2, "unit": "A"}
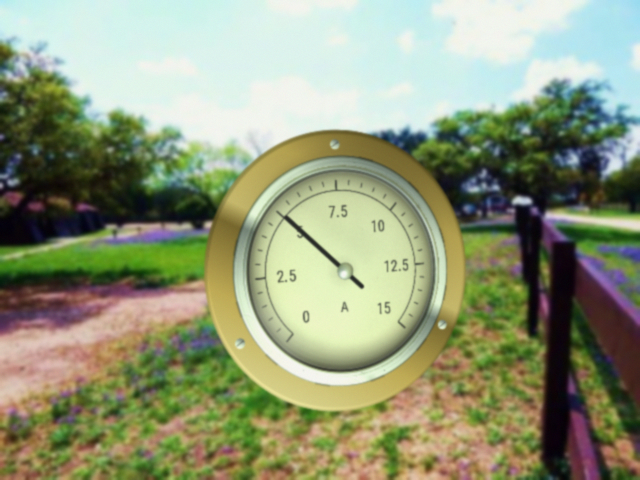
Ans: {"value": 5, "unit": "A"}
